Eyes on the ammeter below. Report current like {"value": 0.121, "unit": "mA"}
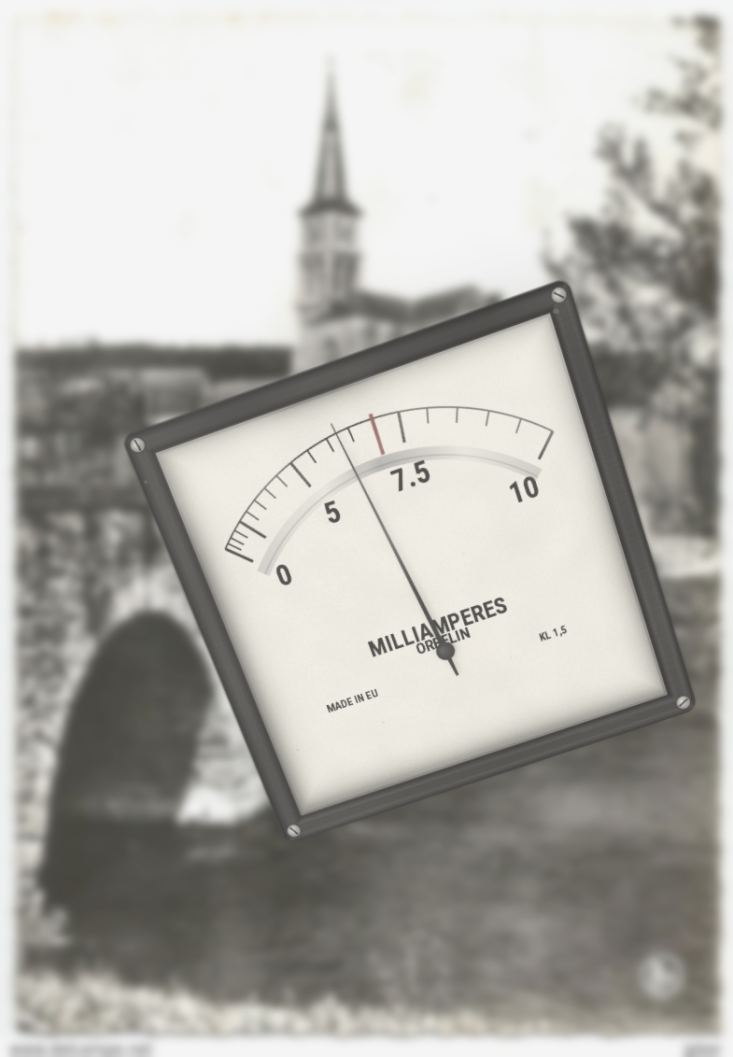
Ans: {"value": 6.25, "unit": "mA"}
